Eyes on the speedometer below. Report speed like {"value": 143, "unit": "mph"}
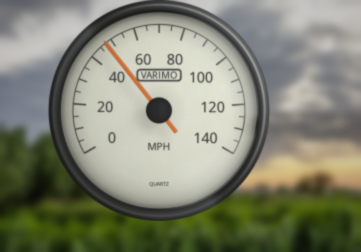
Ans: {"value": 47.5, "unit": "mph"}
